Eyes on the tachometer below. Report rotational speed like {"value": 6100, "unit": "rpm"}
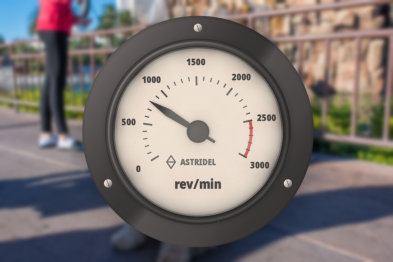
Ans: {"value": 800, "unit": "rpm"}
